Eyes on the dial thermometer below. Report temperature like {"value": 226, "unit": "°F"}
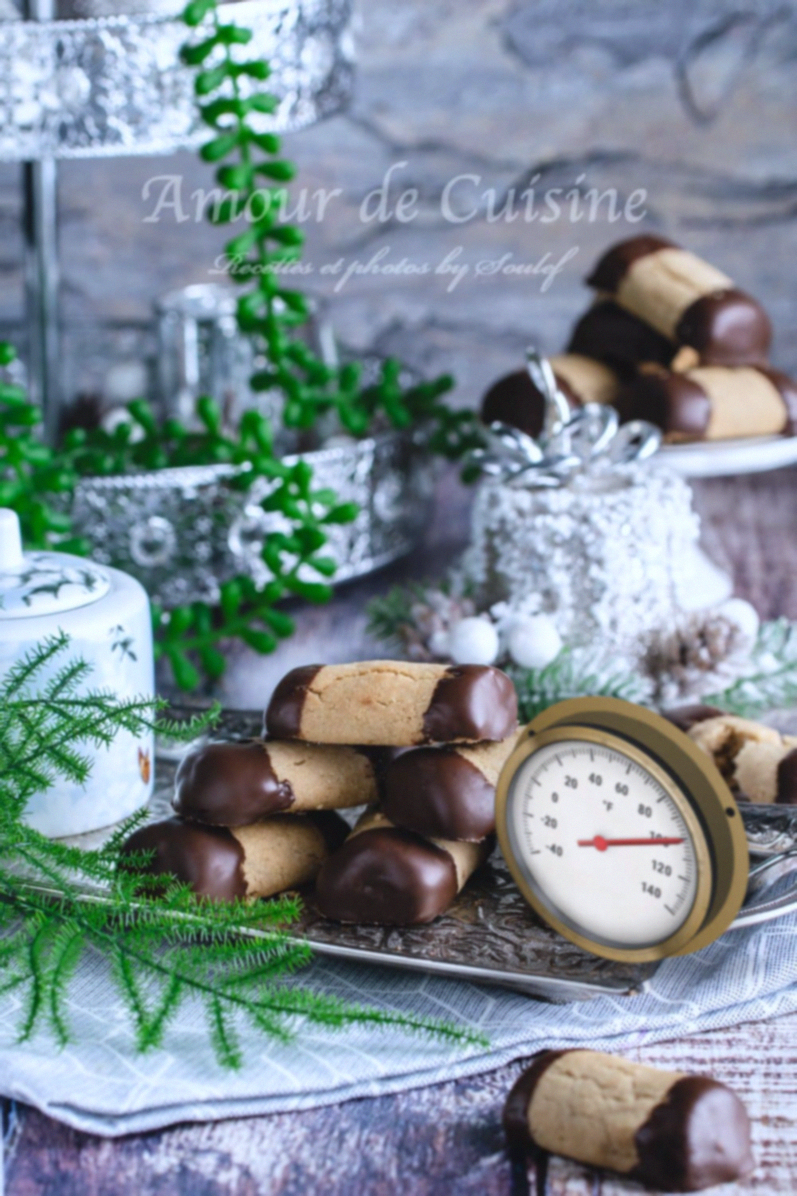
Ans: {"value": 100, "unit": "°F"}
